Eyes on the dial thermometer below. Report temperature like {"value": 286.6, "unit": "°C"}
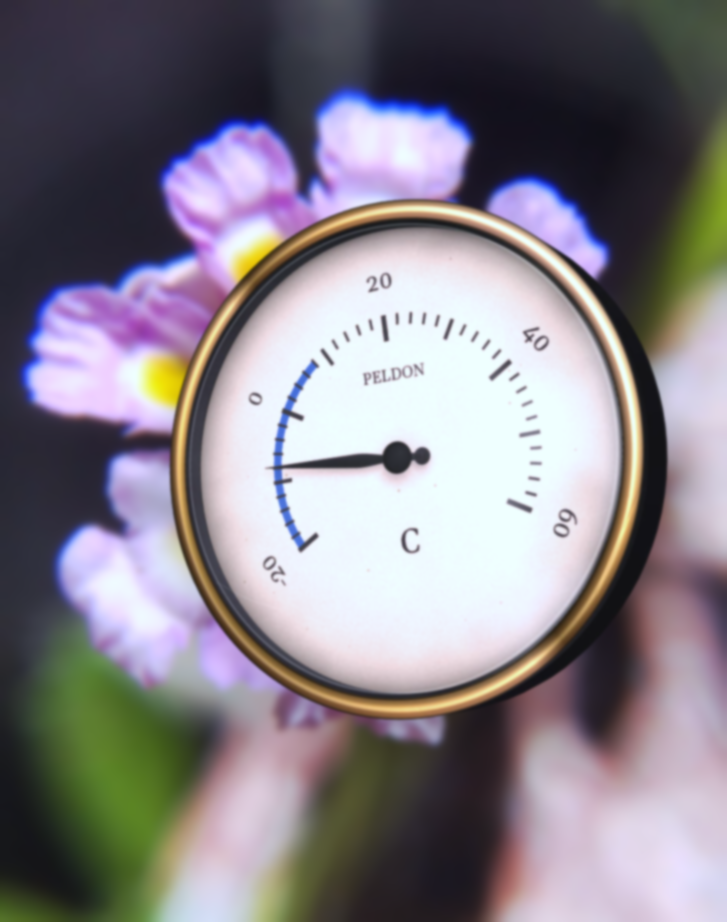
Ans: {"value": -8, "unit": "°C"}
